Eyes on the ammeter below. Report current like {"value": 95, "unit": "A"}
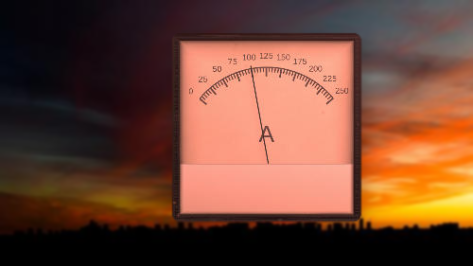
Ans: {"value": 100, "unit": "A"}
